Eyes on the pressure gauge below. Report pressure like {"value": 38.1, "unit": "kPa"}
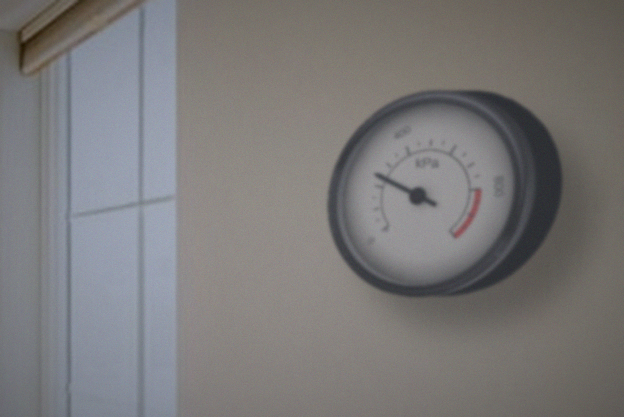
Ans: {"value": 250, "unit": "kPa"}
